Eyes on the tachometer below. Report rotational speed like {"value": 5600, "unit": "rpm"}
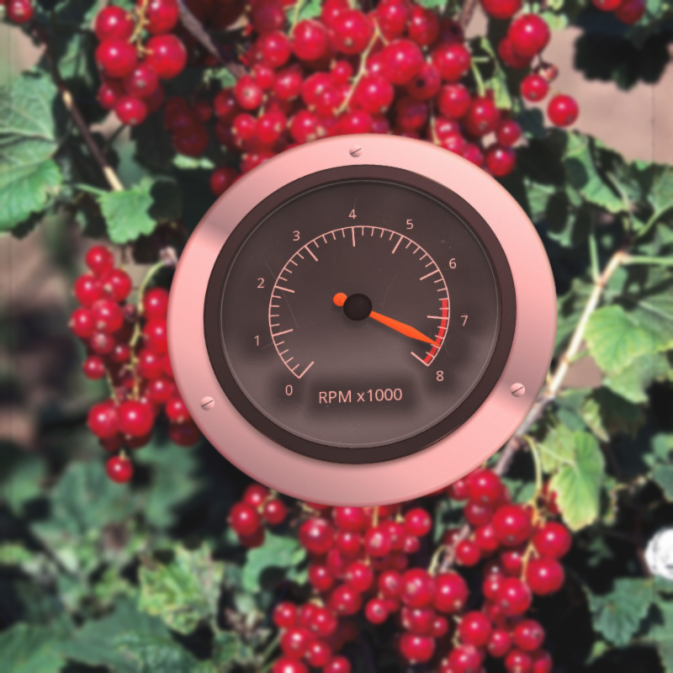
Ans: {"value": 7600, "unit": "rpm"}
